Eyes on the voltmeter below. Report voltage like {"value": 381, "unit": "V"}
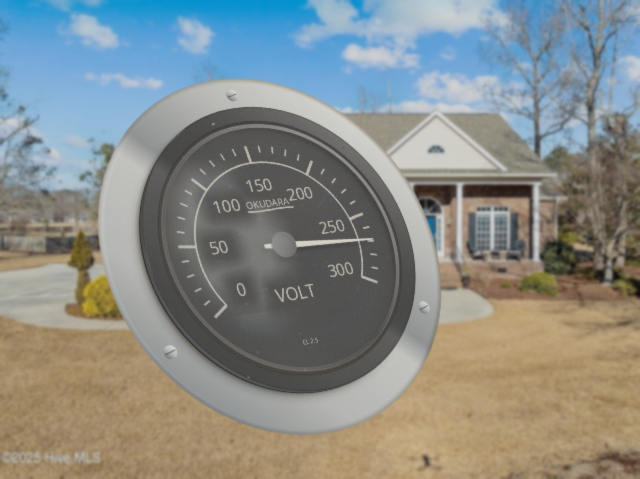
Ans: {"value": 270, "unit": "V"}
